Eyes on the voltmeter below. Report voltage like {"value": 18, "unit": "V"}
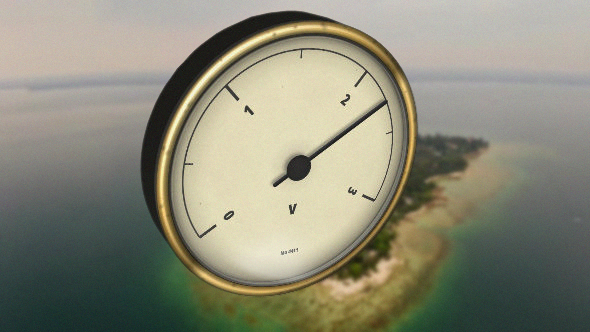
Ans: {"value": 2.25, "unit": "V"}
